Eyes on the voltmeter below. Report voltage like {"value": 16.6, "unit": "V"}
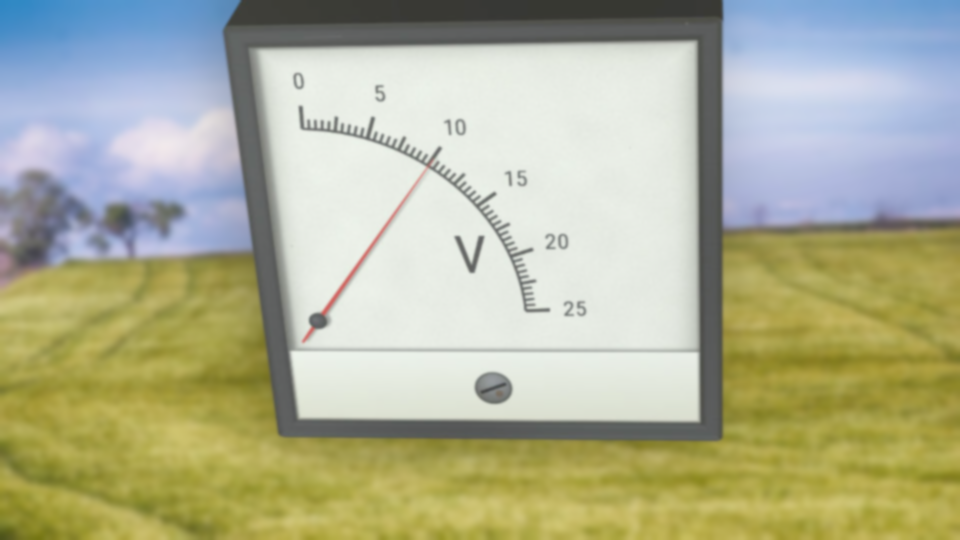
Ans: {"value": 10, "unit": "V"}
